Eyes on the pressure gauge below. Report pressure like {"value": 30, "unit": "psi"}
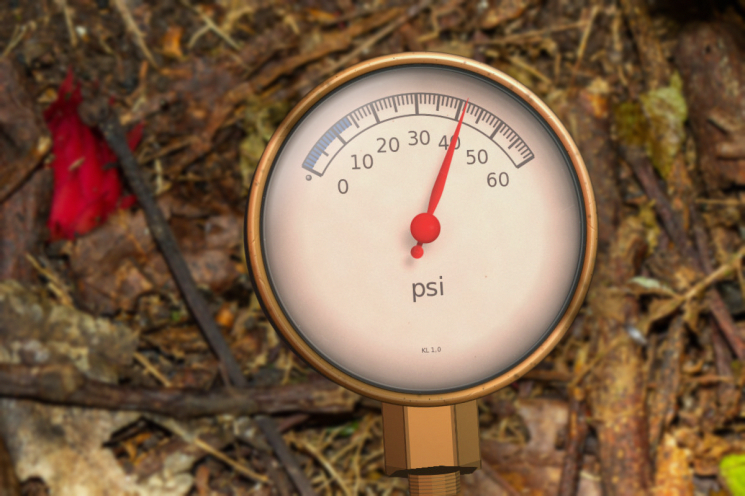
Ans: {"value": 41, "unit": "psi"}
